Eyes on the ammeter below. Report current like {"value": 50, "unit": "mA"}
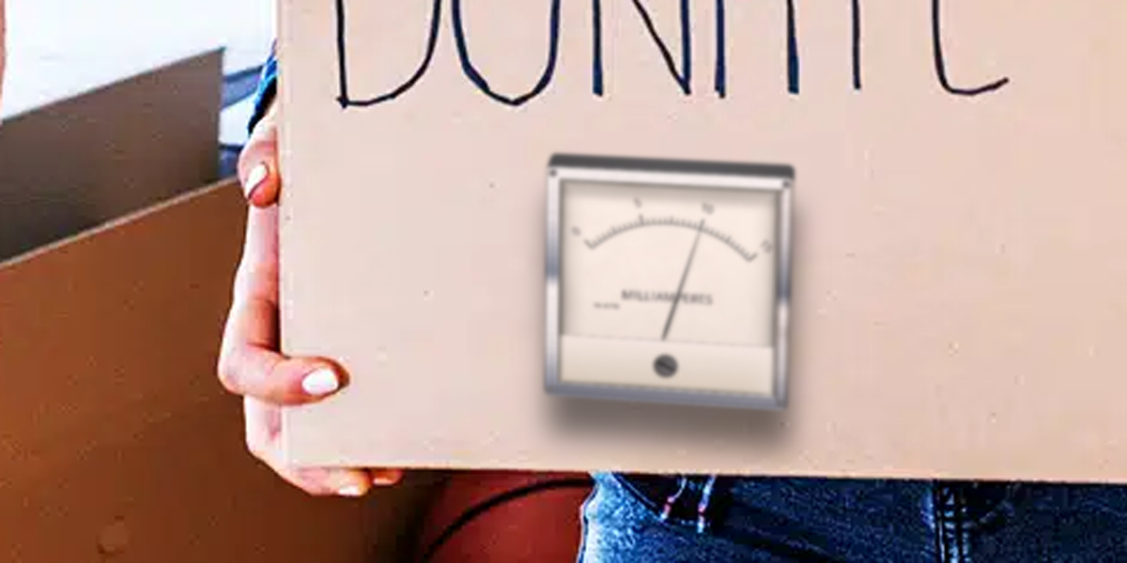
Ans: {"value": 10, "unit": "mA"}
